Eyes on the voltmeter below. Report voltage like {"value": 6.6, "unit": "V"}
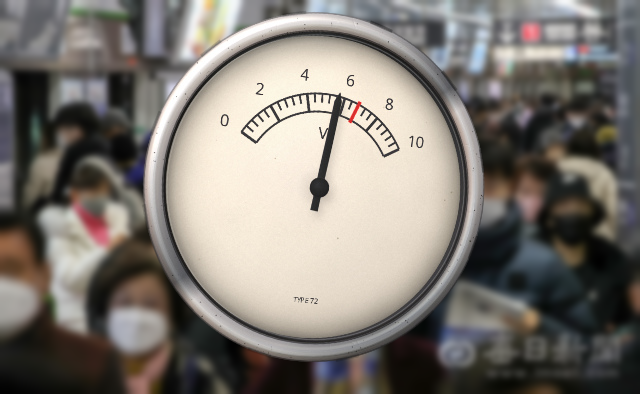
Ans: {"value": 5.6, "unit": "V"}
